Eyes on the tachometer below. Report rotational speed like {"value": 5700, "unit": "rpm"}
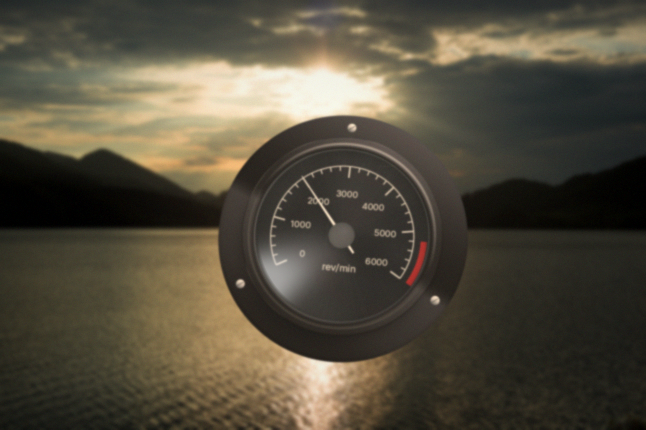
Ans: {"value": 2000, "unit": "rpm"}
